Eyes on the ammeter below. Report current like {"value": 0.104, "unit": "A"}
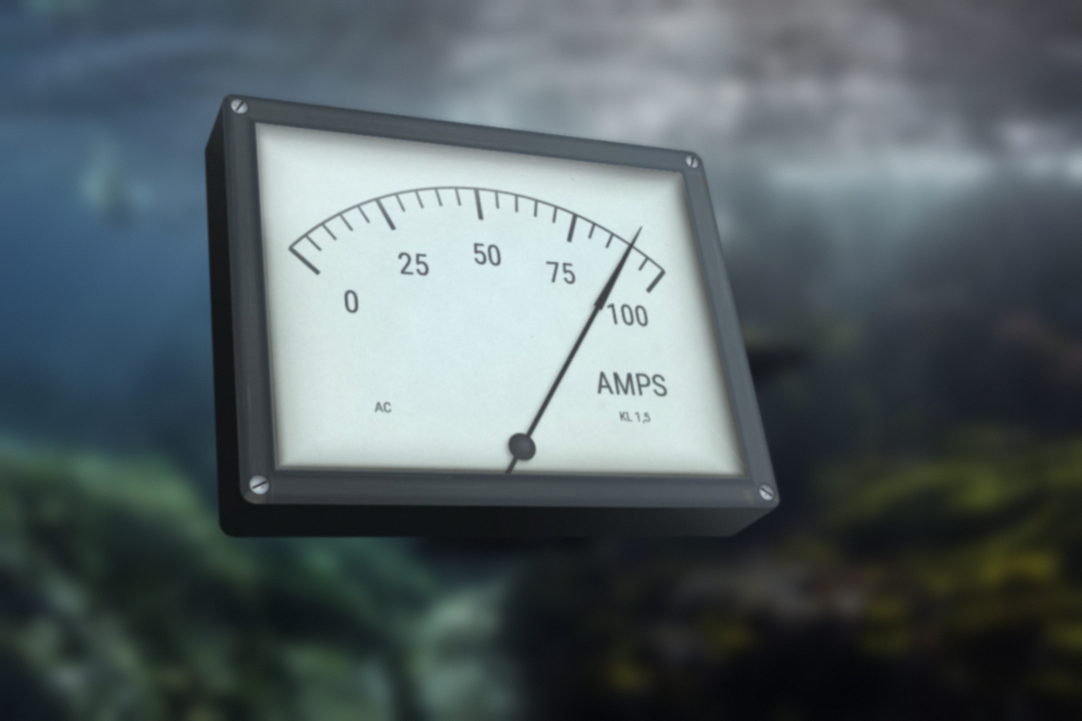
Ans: {"value": 90, "unit": "A"}
